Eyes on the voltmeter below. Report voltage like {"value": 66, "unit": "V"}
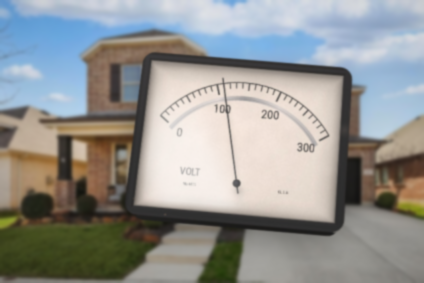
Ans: {"value": 110, "unit": "V"}
